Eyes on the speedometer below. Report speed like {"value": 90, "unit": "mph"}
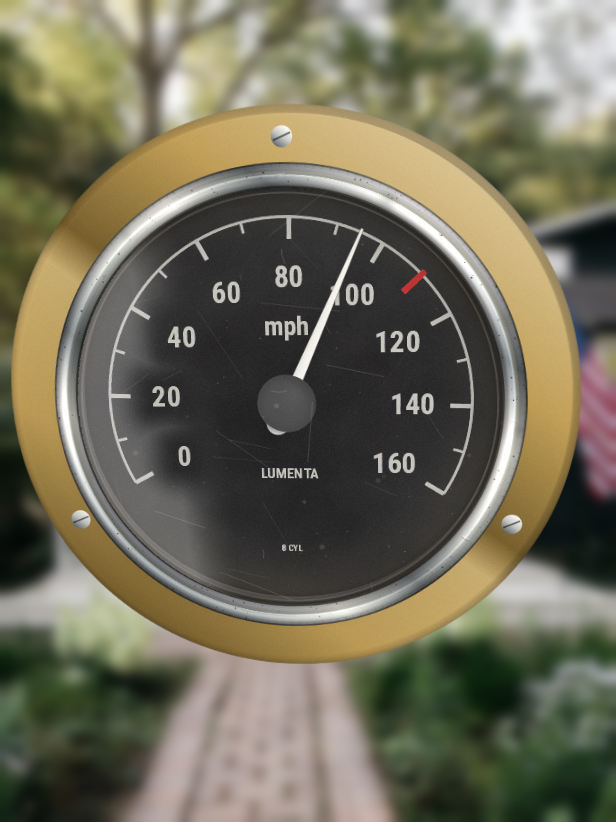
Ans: {"value": 95, "unit": "mph"}
